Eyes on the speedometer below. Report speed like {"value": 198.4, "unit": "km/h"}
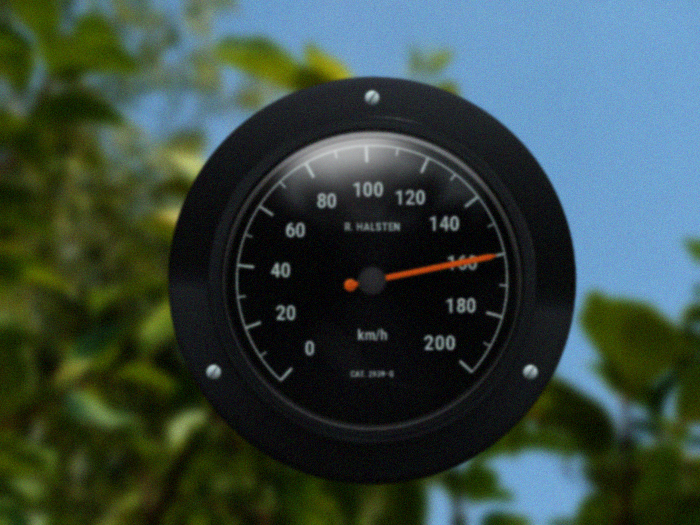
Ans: {"value": 160, "unit": "km/h"}
